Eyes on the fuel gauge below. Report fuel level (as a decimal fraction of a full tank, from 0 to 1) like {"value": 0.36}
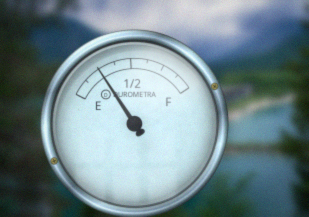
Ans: {"value": 0.25}
